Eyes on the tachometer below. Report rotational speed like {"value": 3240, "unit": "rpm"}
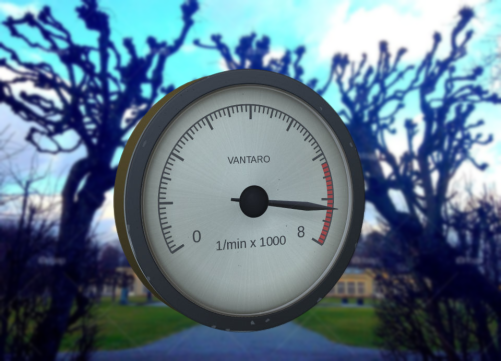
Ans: {"value": 7200, "unit": "rpm"}
